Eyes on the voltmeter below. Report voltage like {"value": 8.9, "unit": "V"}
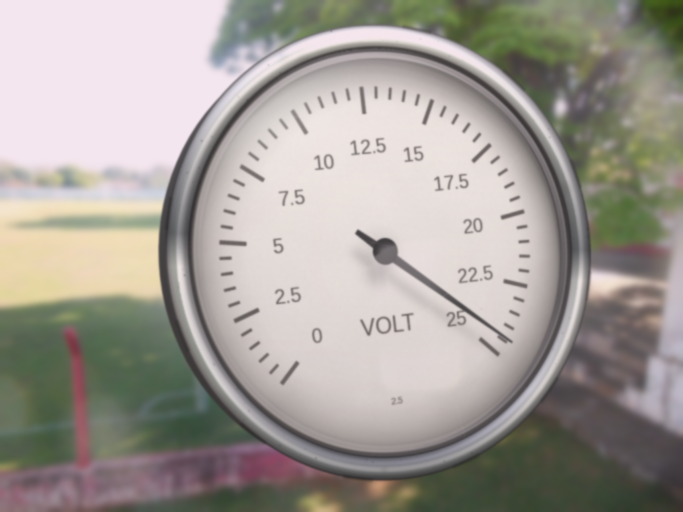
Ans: {"value": 24.5, "unit": "V"}
